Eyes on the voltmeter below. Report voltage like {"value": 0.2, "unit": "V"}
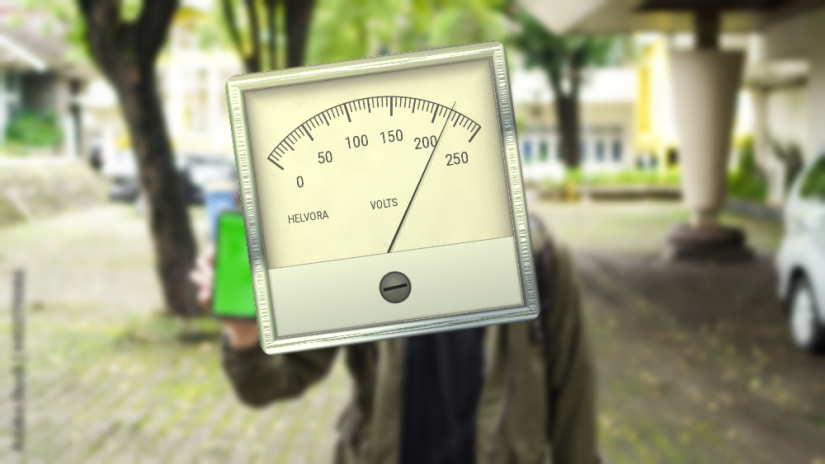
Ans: {"value": 215, "unit": "V"}
